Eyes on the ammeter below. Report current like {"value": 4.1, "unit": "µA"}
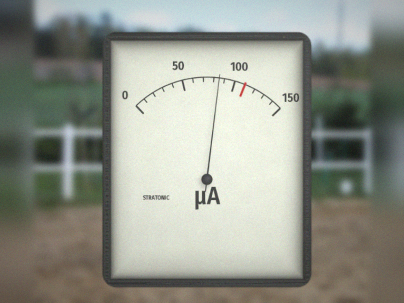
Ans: {"value": 85, "unit": "µA"}
